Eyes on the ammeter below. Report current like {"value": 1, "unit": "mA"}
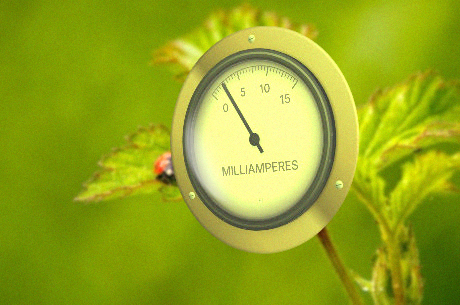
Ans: {"value": 2.5, "unit": "mA"}
